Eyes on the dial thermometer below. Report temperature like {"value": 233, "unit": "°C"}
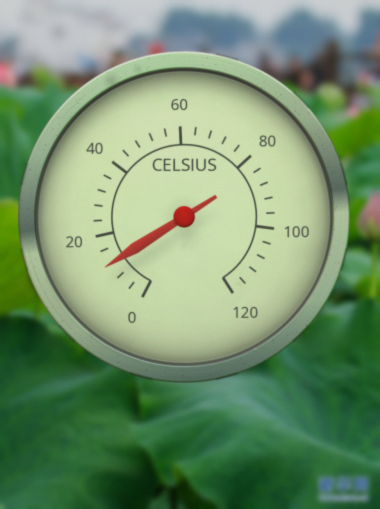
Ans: {"value": 12, "unit": "°C"}
